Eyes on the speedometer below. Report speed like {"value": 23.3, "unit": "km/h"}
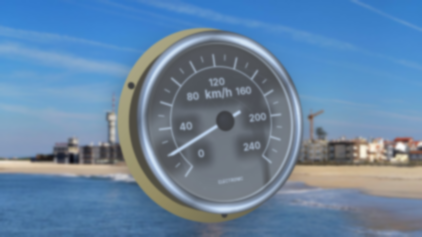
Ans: {"value": 20, "unit": "km/h"}
